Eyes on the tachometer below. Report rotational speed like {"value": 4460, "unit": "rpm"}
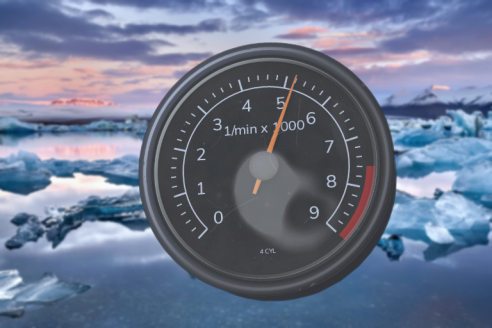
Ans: {"value": 5200, "unit": "rpm"}
